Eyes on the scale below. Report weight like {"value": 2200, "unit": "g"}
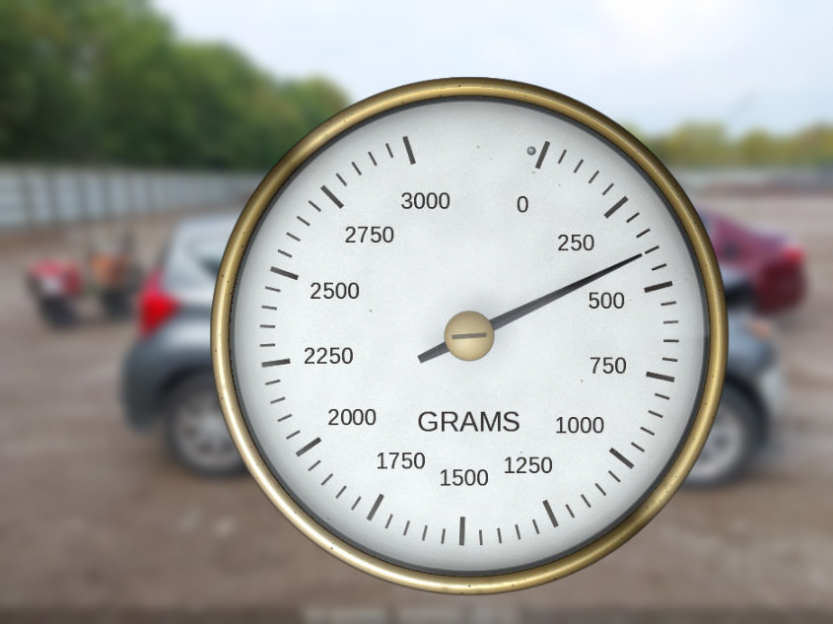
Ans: {"value": 400, "unit": "g"}
